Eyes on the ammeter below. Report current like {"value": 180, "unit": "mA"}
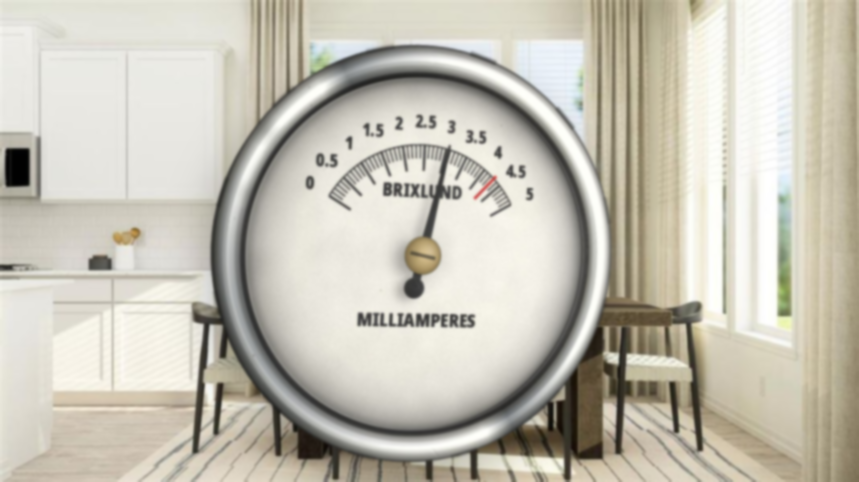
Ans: {"value": 3, "unit": "mA"}
